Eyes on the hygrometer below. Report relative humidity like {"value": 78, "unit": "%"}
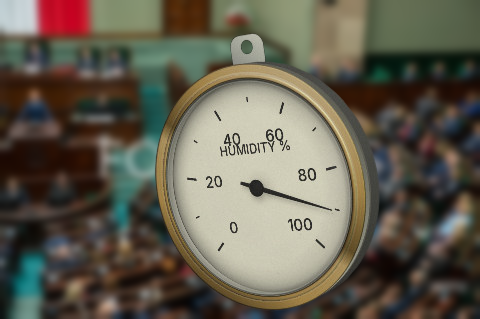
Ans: {"value": 90, "unit": "%"}
